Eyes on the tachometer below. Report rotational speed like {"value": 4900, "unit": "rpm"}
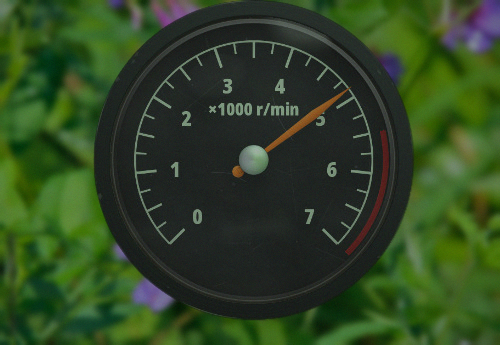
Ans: {"value": 4875, "unit": "rpm"}
